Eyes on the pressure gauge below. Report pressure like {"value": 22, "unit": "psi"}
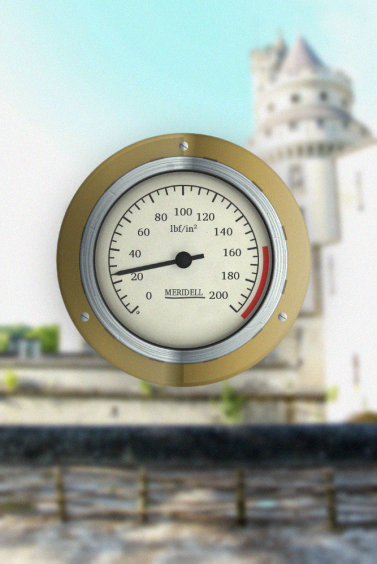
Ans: {"value": 25, "unit": "psi"}
